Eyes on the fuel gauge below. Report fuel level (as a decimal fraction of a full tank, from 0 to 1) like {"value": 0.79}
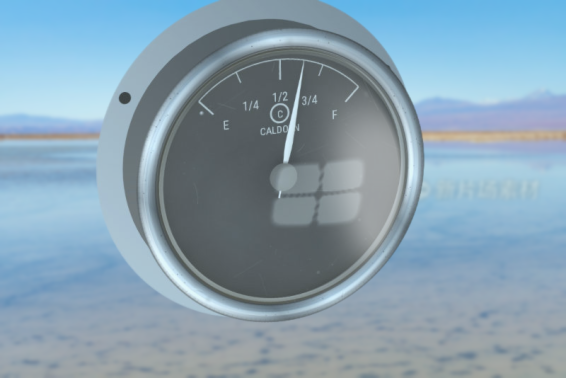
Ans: {"value": 0.625}
